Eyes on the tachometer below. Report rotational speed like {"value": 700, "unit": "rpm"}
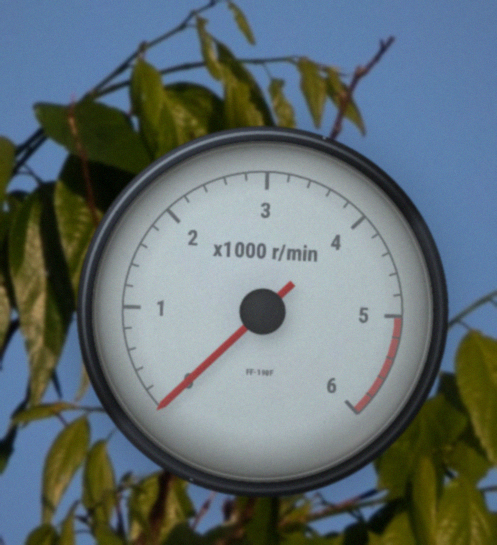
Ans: {"value": 0, "unit": "rpm"}
